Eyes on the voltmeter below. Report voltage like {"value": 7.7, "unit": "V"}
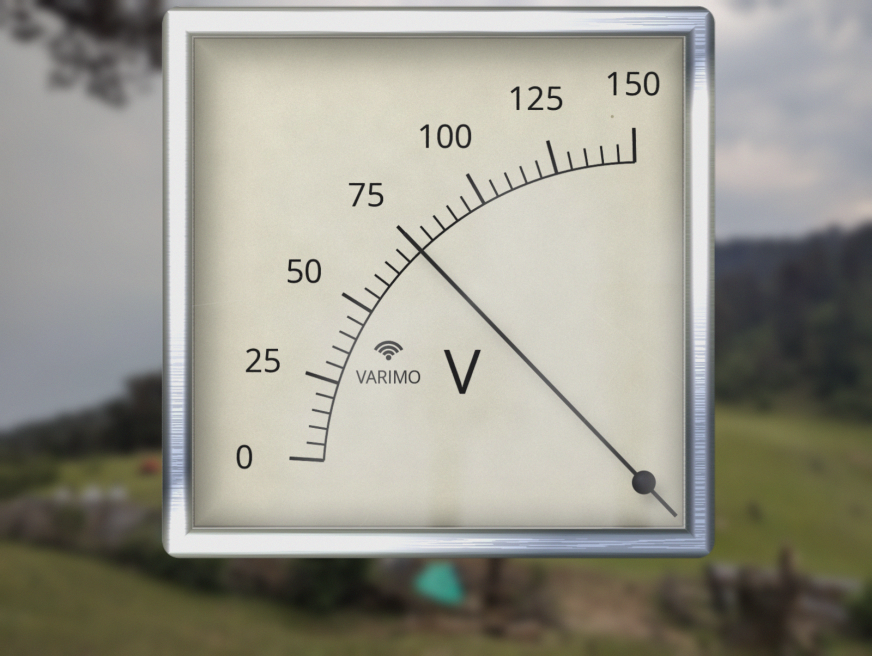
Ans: {"value": 75, "unit": "V"}
